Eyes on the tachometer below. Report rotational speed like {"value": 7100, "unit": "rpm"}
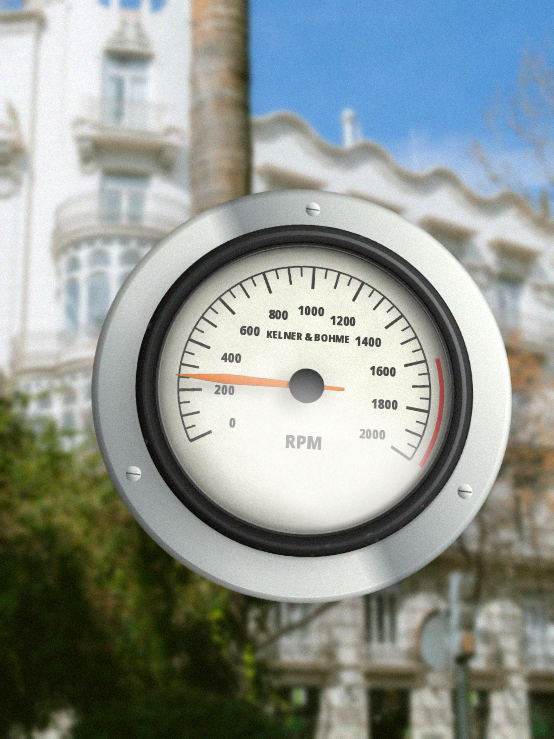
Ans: {"value": 250, "unit": "rpm"}
